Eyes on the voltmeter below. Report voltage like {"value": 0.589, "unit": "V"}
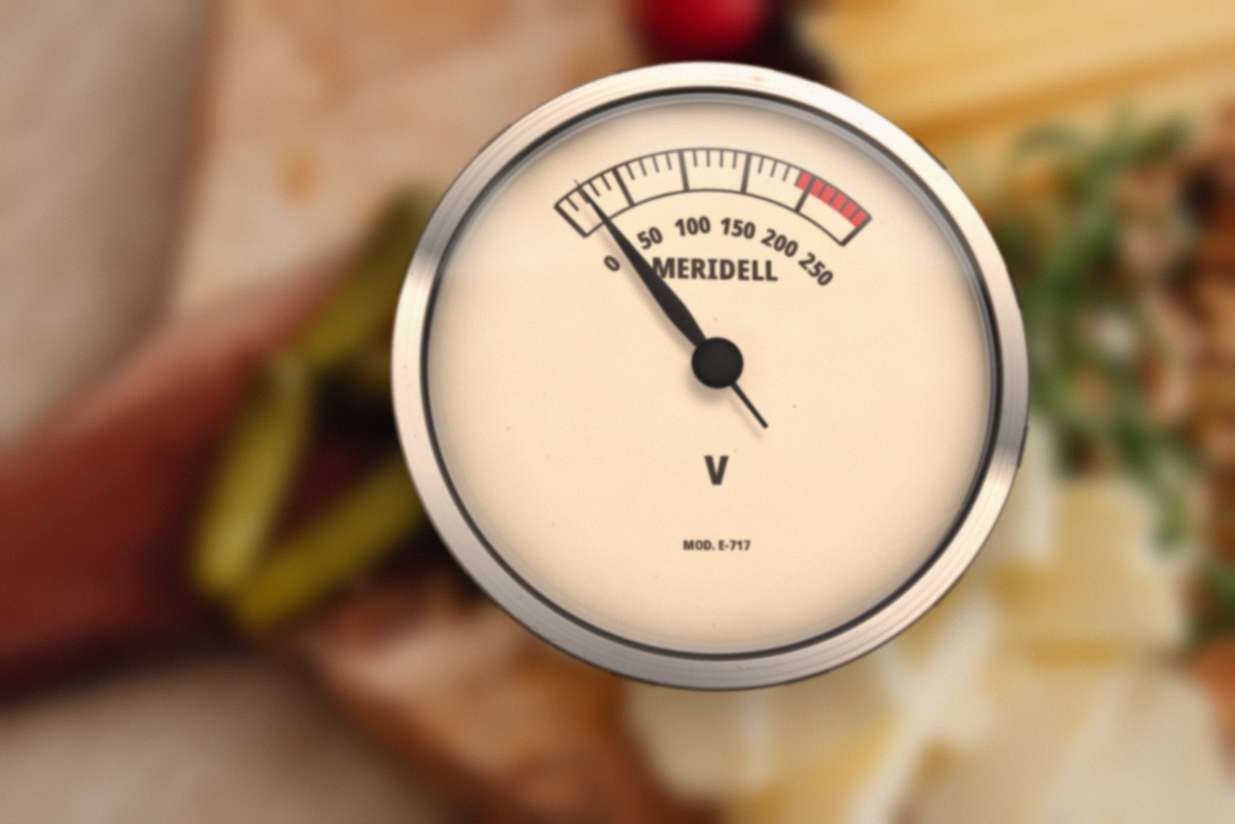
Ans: {"value": 20, "unit": "V"}
